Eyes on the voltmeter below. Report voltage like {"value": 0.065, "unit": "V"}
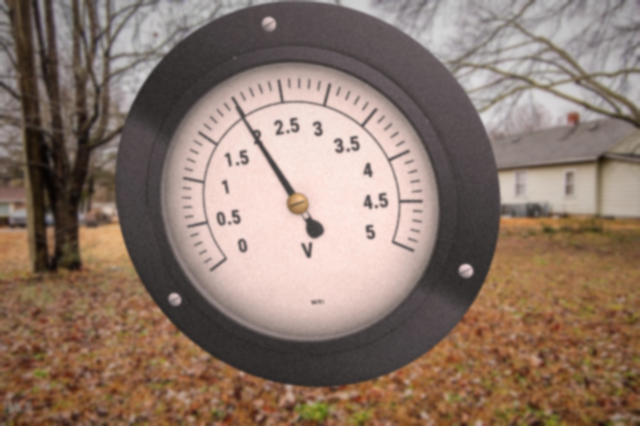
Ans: {"value": 2, "unit": "V"}
